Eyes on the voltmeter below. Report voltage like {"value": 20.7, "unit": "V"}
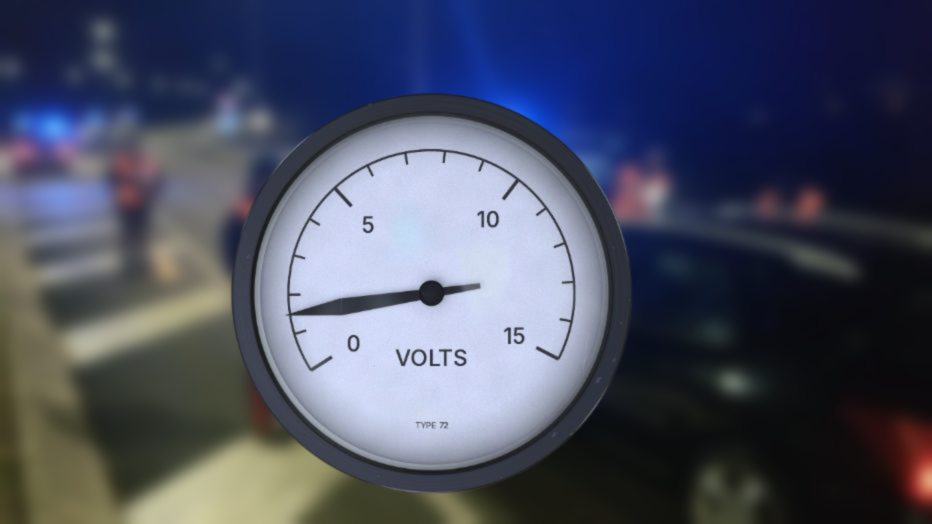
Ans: {"value": 1.5, "unit": "V"}
